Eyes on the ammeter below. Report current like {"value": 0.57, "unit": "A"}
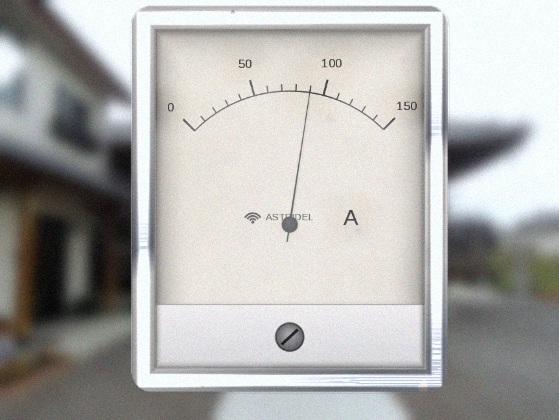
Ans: {"value": 90, "unit": "A"}
